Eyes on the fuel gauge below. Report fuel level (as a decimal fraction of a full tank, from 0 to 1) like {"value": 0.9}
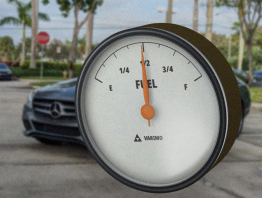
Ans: {"value": 0.5}
